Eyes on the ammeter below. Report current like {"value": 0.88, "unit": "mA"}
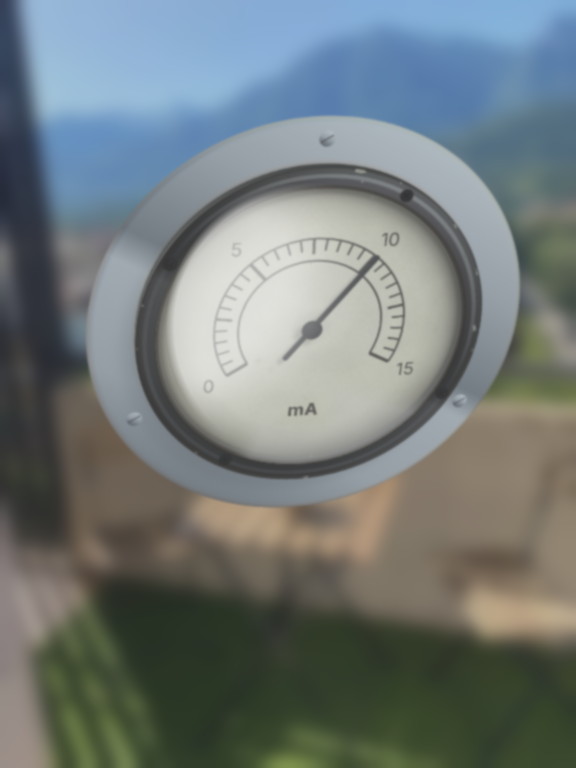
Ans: {"value": 10, "unit": "mA"}
